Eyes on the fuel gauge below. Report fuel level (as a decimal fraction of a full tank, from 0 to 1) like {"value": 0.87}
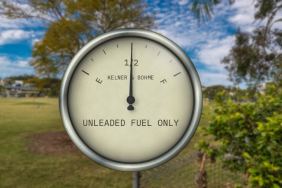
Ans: {"value": 0.5}
